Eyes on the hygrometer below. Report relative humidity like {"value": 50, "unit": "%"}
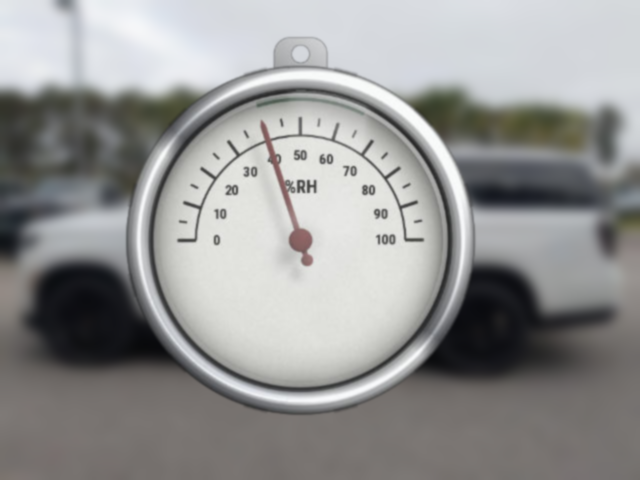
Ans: {"value": 40, "unit": "%"}
